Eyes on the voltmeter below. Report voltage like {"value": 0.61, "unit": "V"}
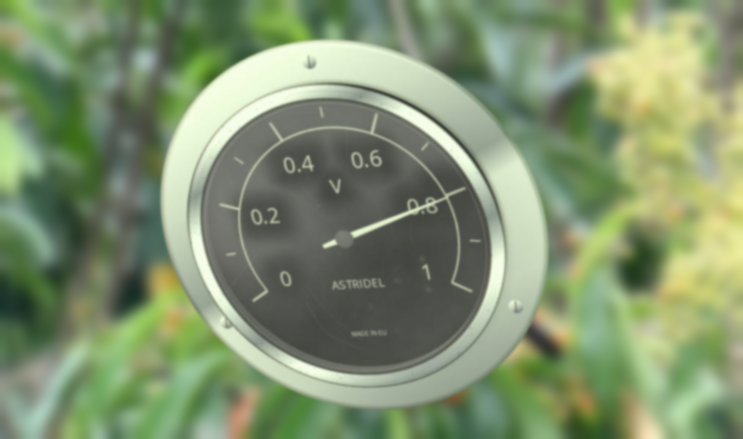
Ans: {"value": 0.8, "unit": "V"}
